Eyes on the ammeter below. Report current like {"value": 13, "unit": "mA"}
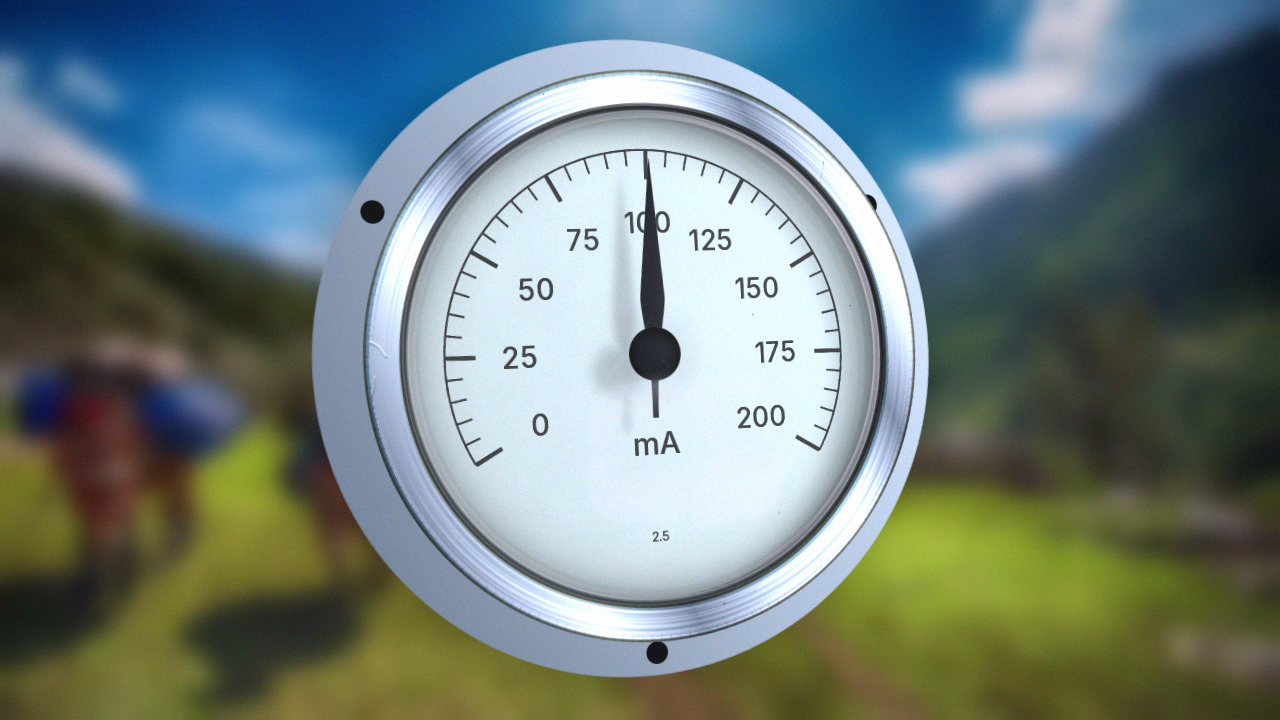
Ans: {"value": 100, "unit": "mA"}
